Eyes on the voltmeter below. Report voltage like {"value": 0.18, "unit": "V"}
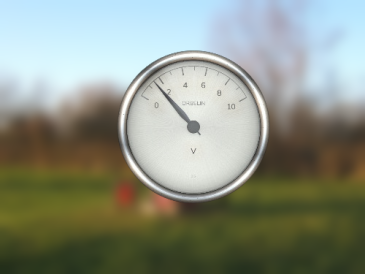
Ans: {"value": 1.5, "unit": "V"}
